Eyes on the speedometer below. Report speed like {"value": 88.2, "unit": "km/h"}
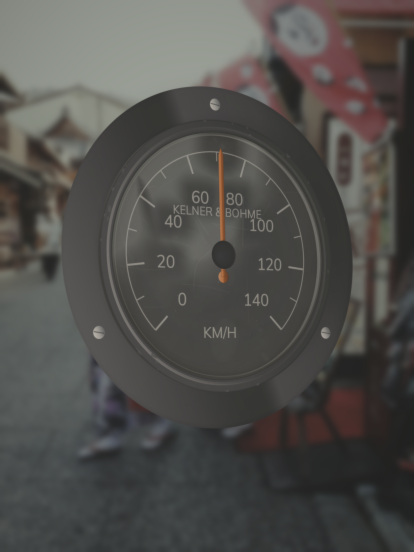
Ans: {"value": 70, "unit": "km/h"}
